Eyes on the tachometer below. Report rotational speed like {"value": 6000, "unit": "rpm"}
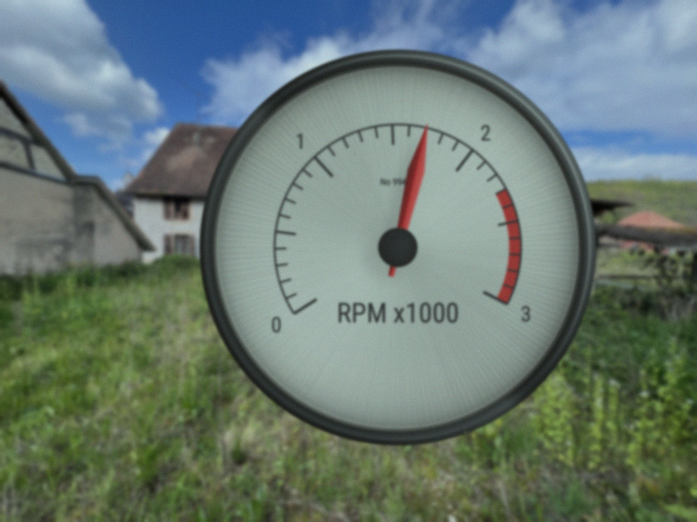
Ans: {"value": 1700, "unit": "rpm"}
